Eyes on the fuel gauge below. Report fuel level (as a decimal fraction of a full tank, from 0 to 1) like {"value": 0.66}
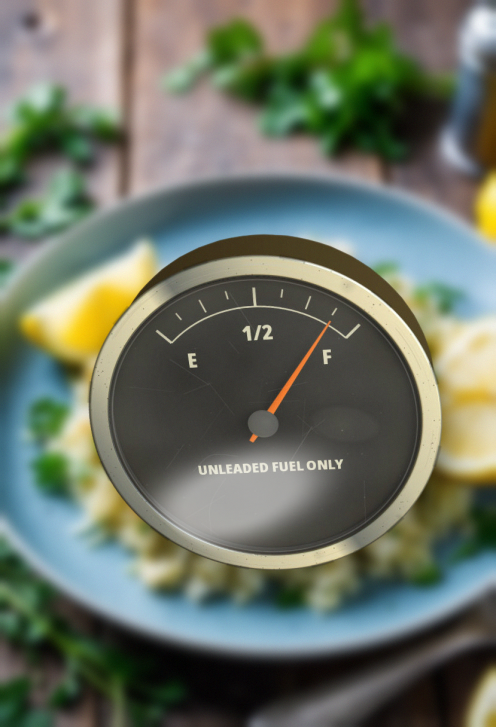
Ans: {"value": 0.875}
